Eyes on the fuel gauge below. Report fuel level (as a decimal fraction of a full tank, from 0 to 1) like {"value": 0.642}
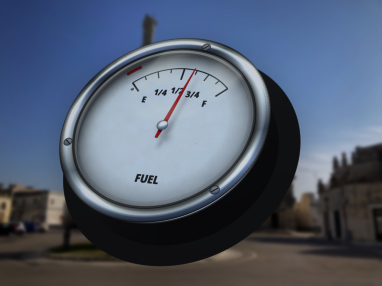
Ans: {"value": 0.625}
